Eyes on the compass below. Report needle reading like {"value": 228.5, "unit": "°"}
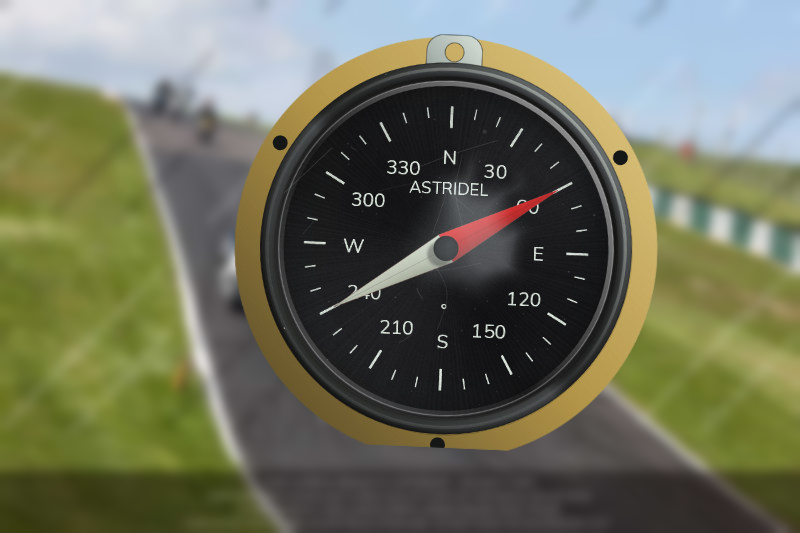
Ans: {"value": 60, "unit": "°"}
